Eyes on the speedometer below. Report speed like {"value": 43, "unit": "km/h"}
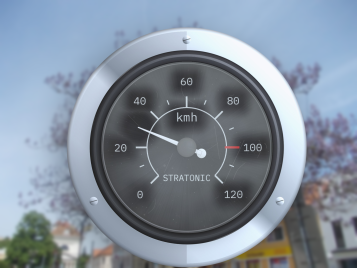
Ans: {"value": 30, "unit": "km/h"}
